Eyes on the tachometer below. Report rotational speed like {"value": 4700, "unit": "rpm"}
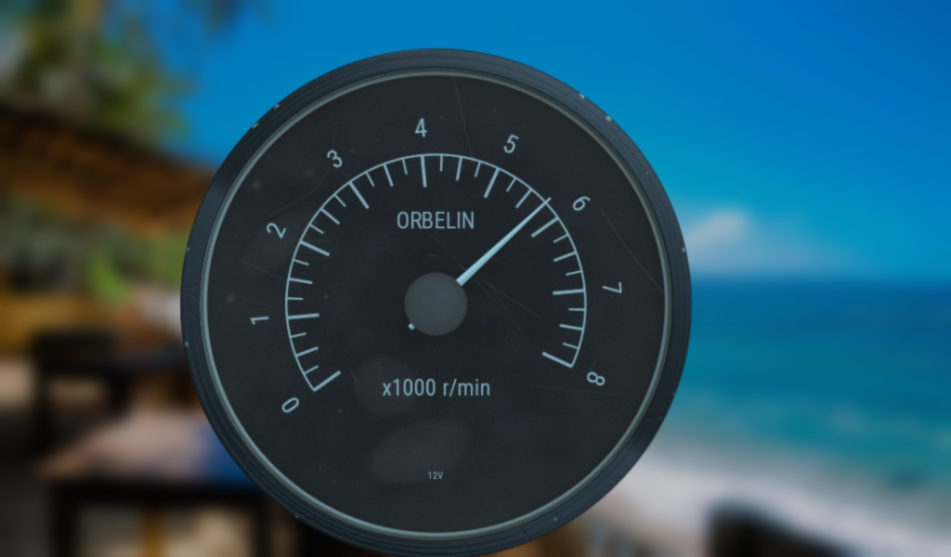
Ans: {"value": 5750, "unit": "rpm"}
